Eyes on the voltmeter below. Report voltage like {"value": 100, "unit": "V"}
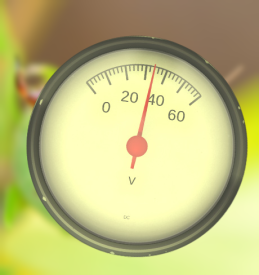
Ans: {"value": 34, "unit": "V"}
